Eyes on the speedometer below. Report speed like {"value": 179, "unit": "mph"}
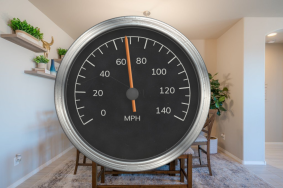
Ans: {"value": 67.5, "unit": "mph"}
